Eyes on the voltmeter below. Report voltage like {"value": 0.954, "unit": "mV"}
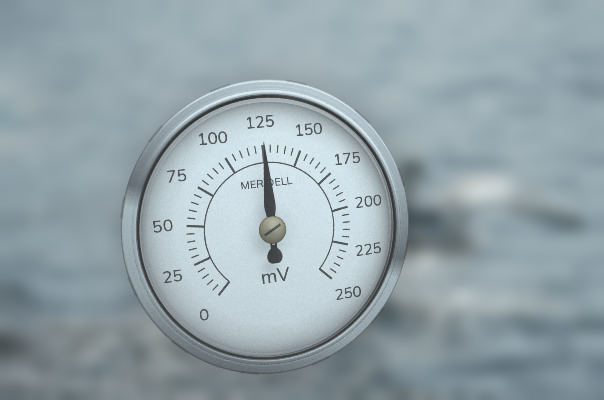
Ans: {"value": 125, "unit": "mV"}
